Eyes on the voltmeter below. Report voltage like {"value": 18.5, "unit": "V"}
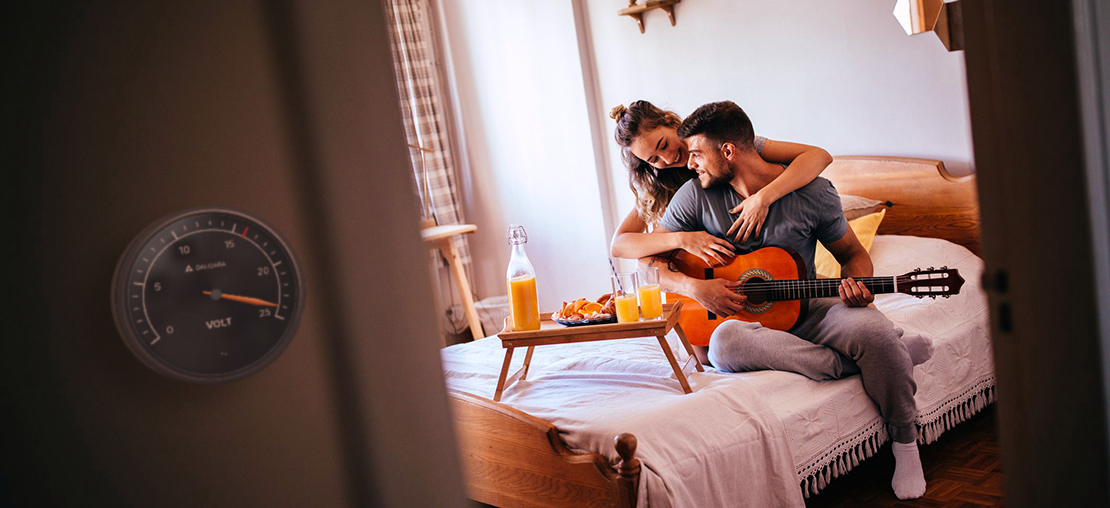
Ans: {"value": 24, "unit": "V"}
